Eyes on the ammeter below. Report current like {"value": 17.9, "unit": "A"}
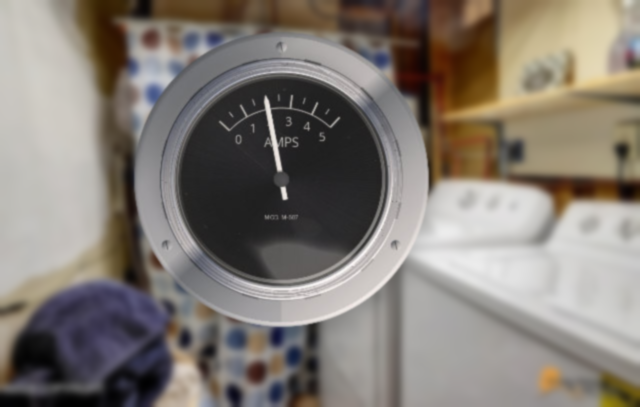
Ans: {"value": 2, "unit": "A"}
